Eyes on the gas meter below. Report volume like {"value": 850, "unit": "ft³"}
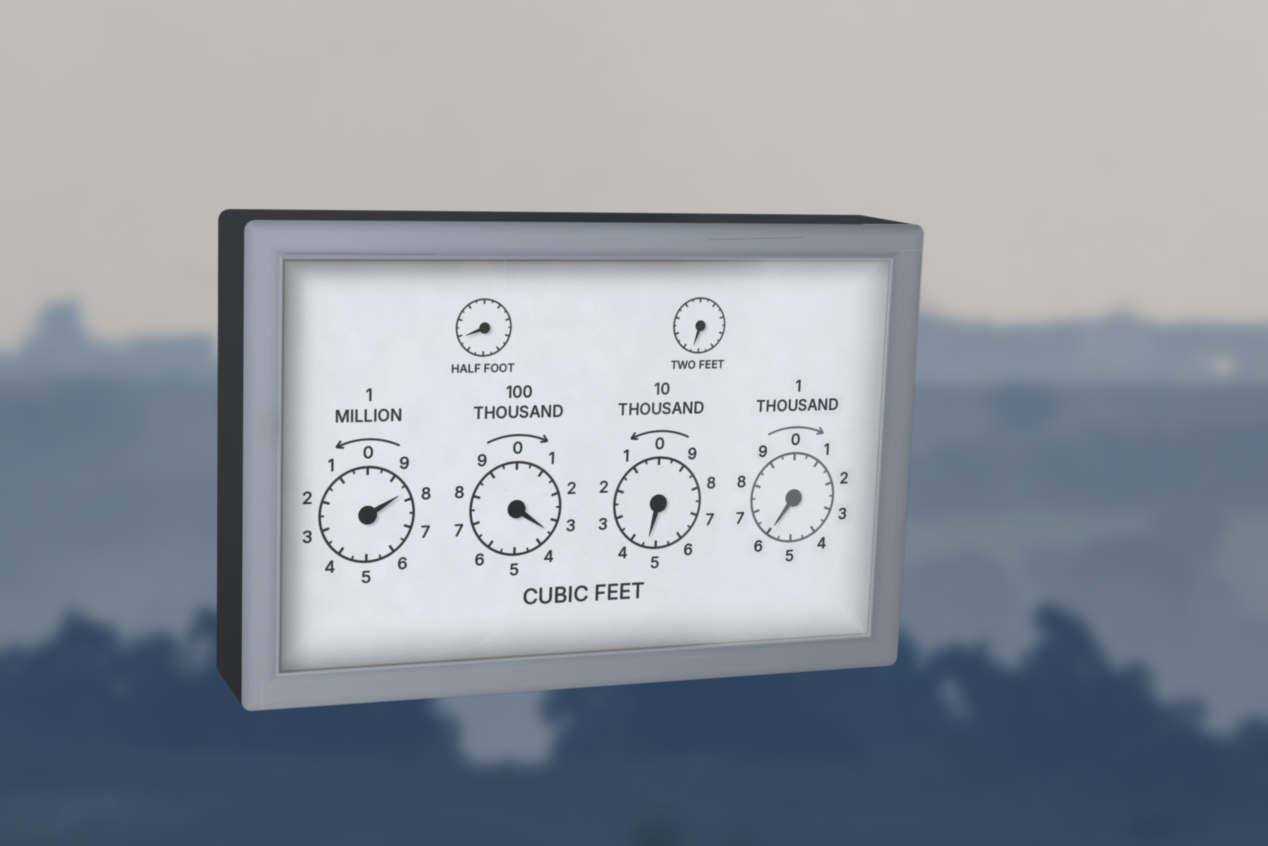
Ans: {"value": 834600, "unit": "ft³"}
